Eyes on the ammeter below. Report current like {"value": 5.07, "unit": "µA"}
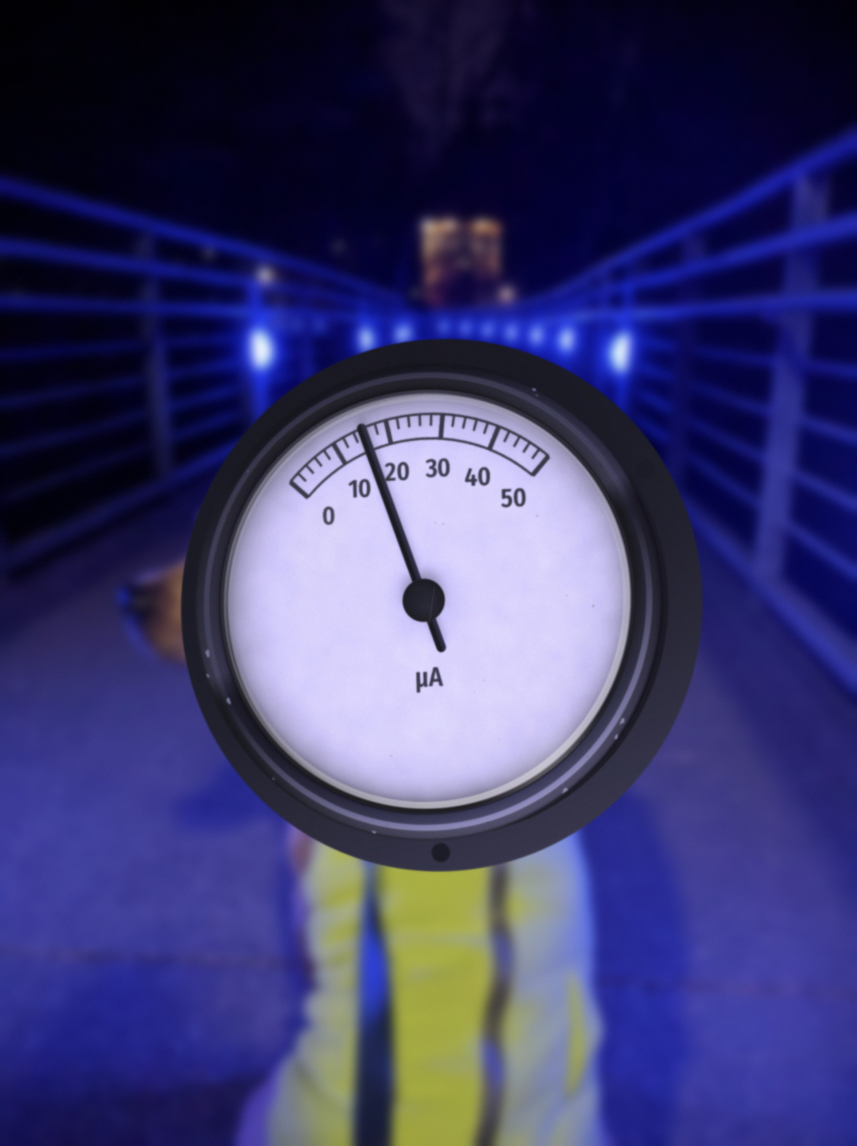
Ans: {"value": 16, "unit": "µA"}
